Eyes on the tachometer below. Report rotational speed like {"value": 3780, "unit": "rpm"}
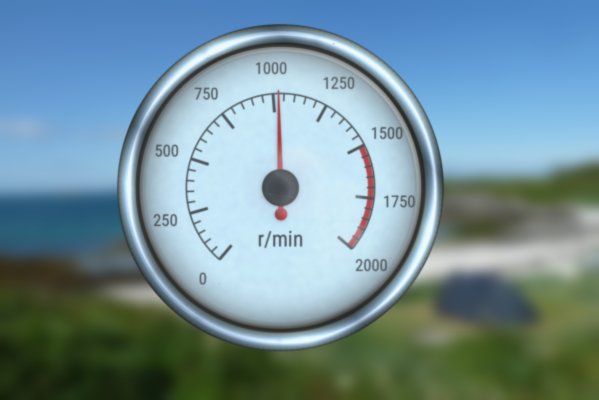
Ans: {"value": 1025, "unit": "rpm"}
